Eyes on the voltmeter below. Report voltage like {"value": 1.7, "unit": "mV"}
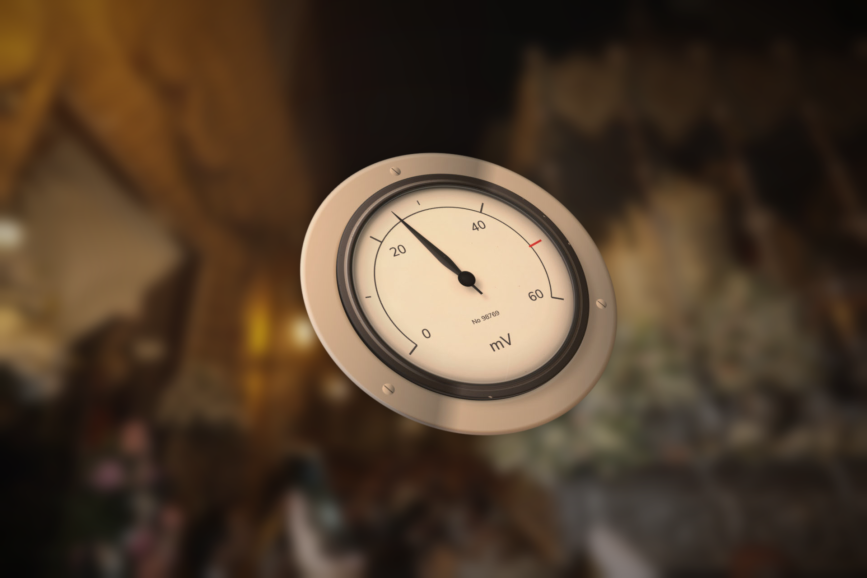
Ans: {"value": 25, "unit": "mV"}
